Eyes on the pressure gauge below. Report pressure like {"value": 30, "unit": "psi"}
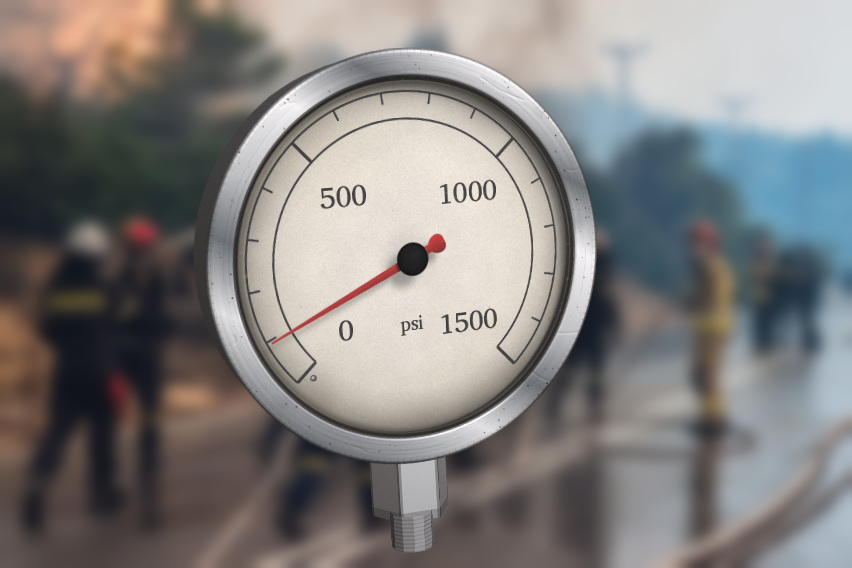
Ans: {"value": 100, "unit": "psi"}
